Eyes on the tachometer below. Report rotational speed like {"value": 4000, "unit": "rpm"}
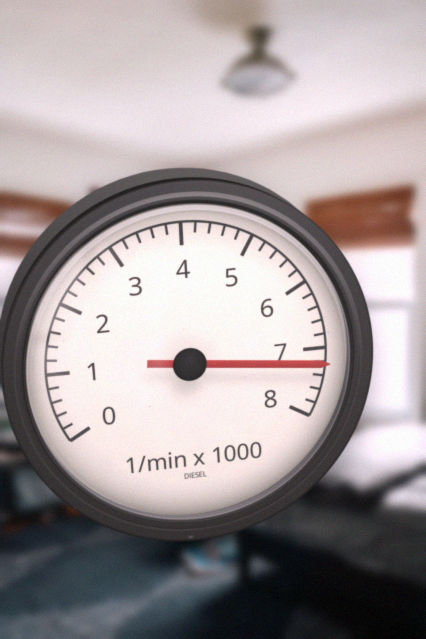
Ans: {"value": 7200, "unit": "rpm"}
